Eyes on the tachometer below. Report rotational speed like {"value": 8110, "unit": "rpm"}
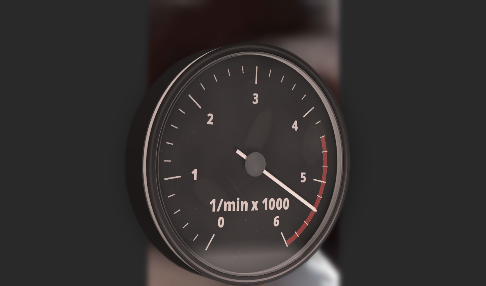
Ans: {"value": 5400, "unit": "rpm"}
